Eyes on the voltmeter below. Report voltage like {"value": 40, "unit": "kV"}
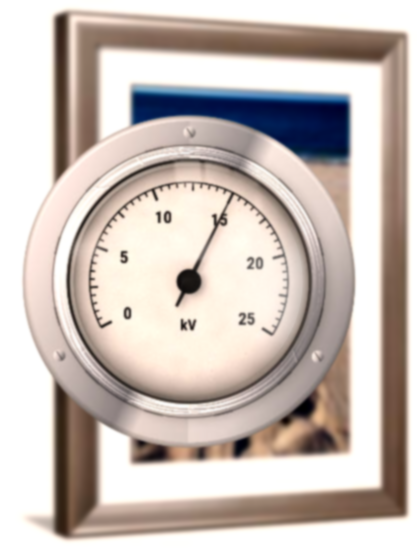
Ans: {"value": 15, "unit": "kV"}
